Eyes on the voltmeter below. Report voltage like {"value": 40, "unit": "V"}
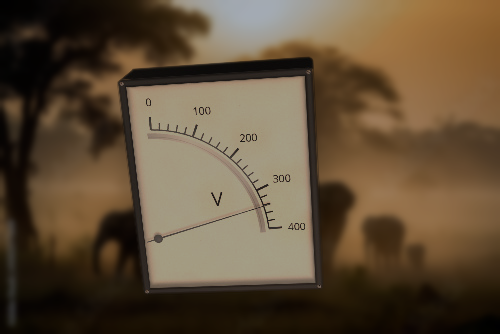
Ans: {"value": 340, "unit": "V"}
